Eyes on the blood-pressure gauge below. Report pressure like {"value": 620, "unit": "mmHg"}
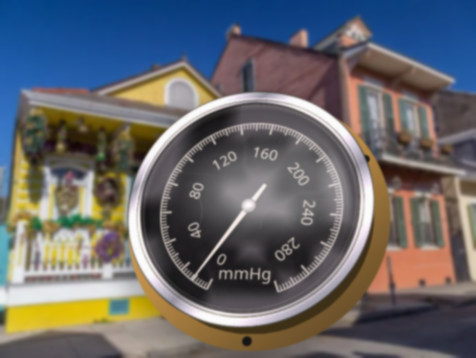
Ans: {"value": 10, "unit": "mmHg"}
